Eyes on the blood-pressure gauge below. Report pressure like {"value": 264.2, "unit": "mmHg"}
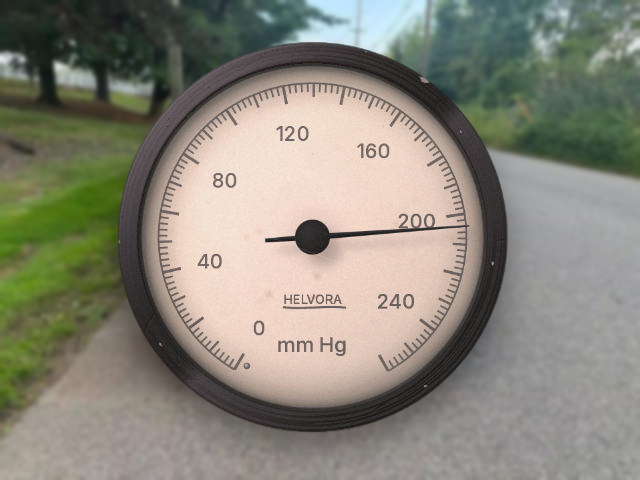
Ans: {"value": 204, "unit": "mmHg"}
